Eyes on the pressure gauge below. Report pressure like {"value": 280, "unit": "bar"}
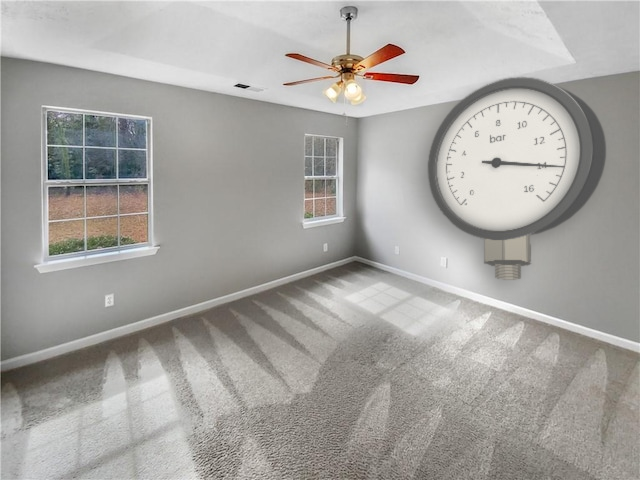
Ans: {"value": 14, "unit": "bar"}
